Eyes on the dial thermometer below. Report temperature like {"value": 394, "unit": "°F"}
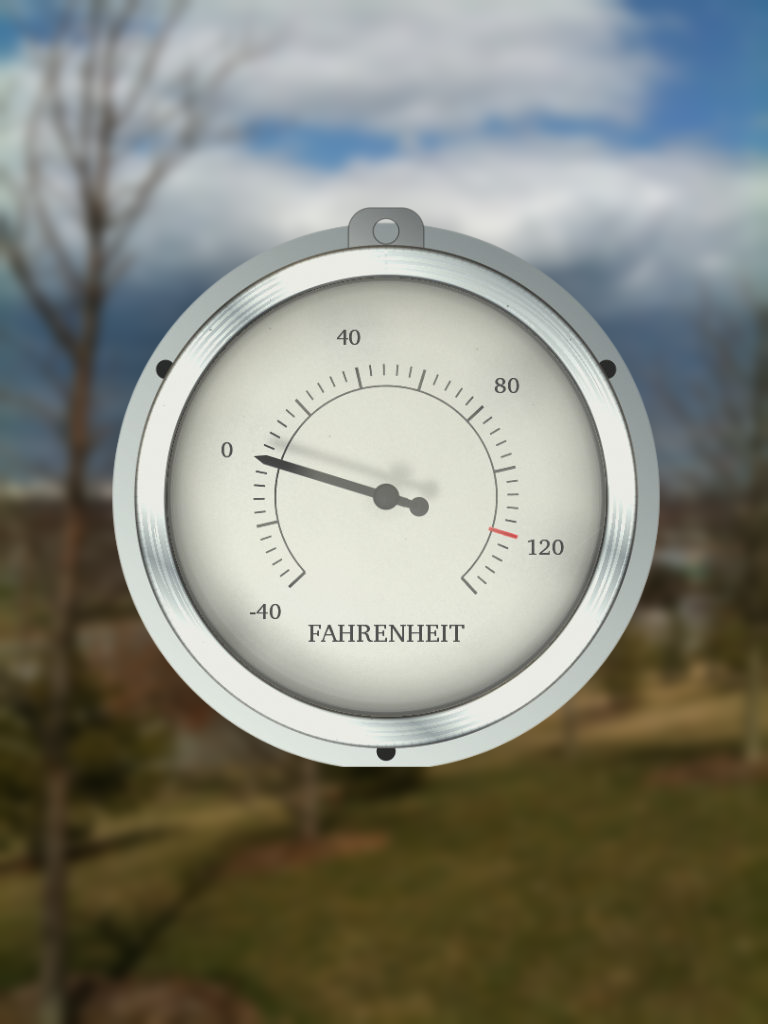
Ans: {"value": 0, "unit": "°F"}
